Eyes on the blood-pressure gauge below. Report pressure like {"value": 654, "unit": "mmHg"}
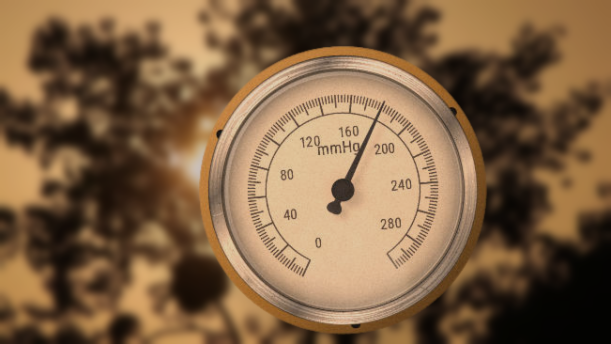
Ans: {"value": 180, "unit": "mmHg"}
